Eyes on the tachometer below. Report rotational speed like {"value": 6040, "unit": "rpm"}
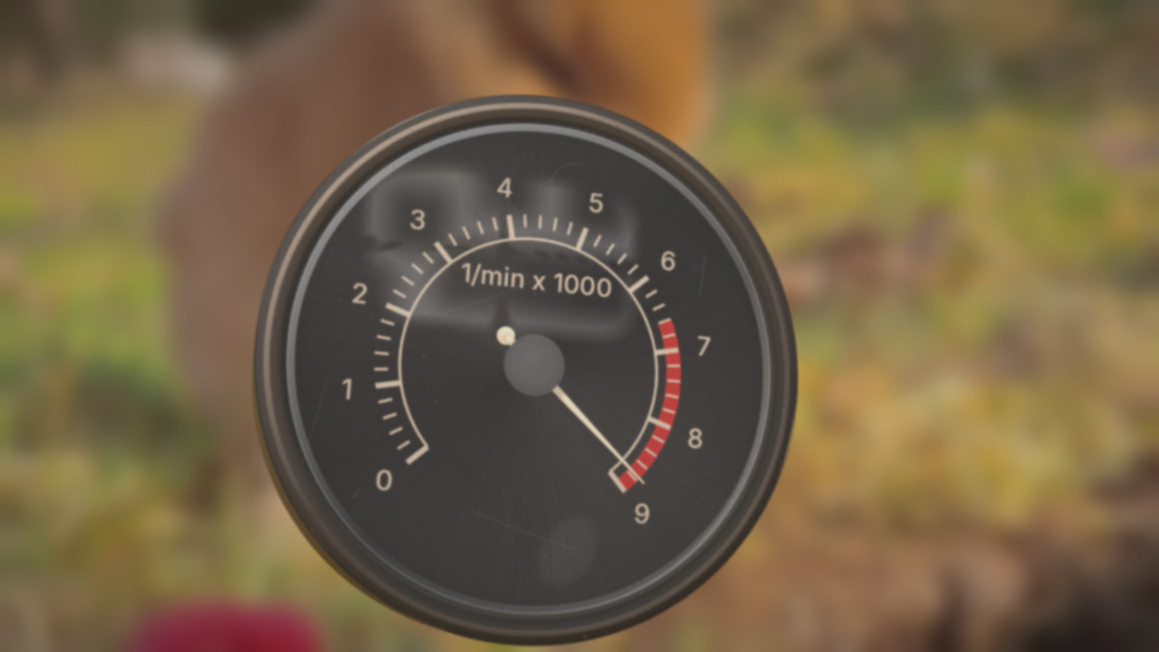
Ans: {"value": 8800, "unit": "rpm"}
